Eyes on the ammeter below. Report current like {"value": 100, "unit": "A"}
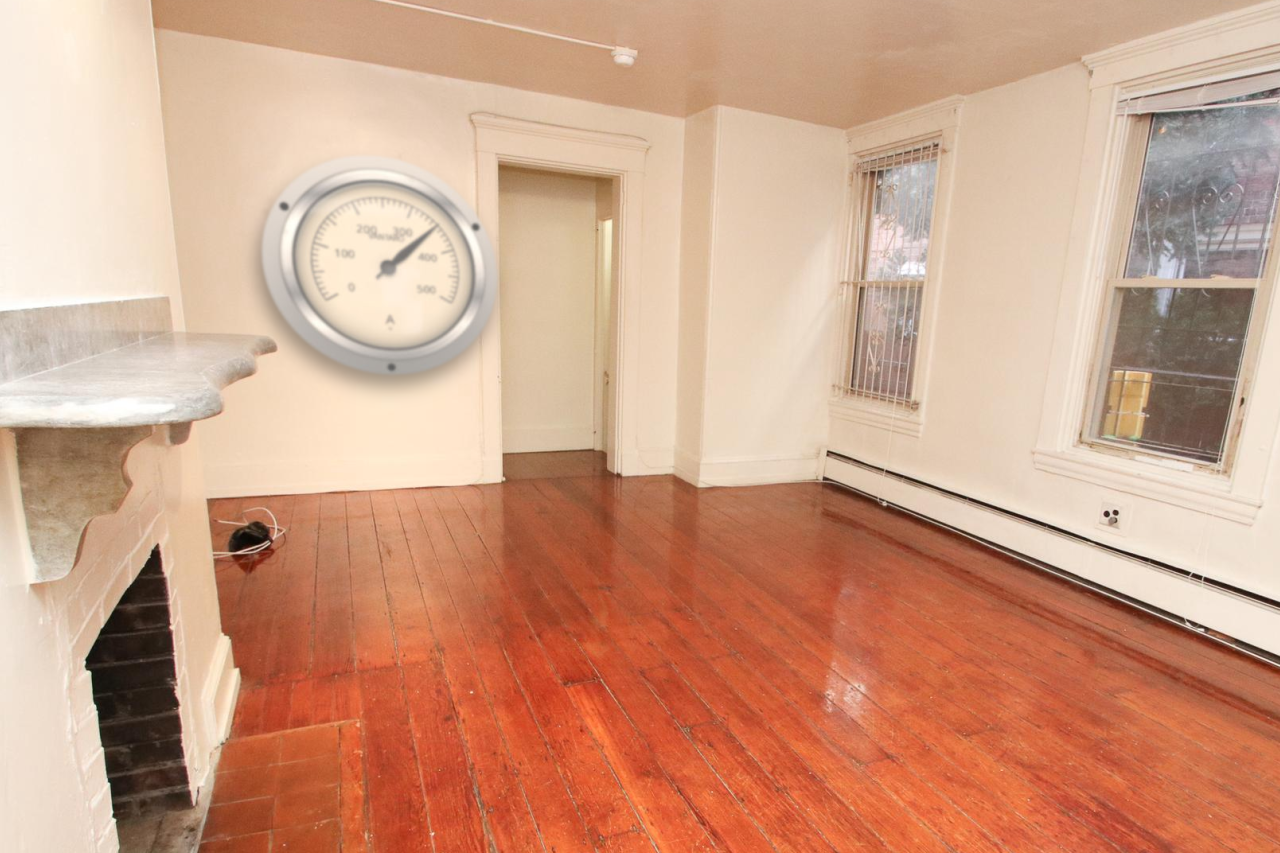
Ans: {"value": 350, "unit": "A"}
